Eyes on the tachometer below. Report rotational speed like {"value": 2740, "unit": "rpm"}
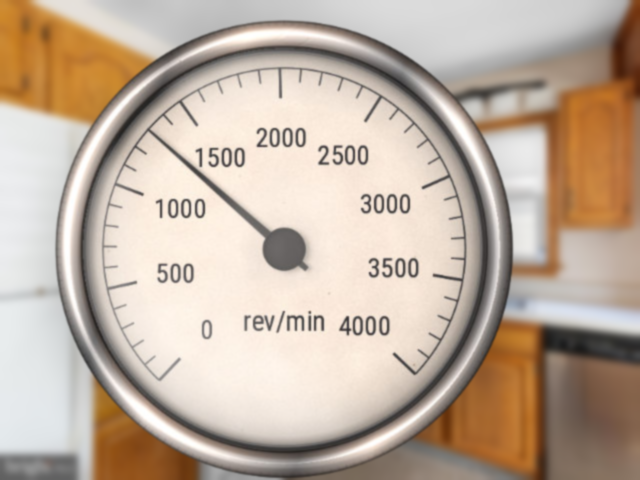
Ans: {"value": 1300, "unit": "rpm"}
